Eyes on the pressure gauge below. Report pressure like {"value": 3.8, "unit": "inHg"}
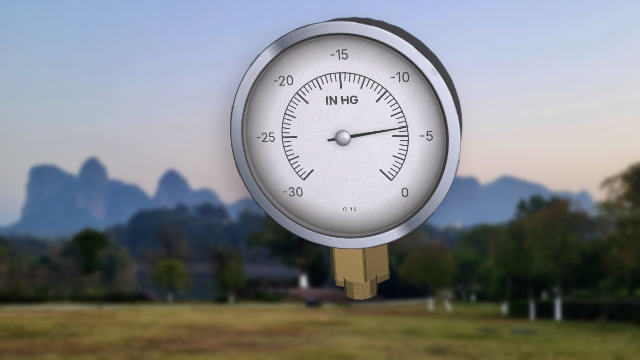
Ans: {"value": -6, "unit": "inHg"}
